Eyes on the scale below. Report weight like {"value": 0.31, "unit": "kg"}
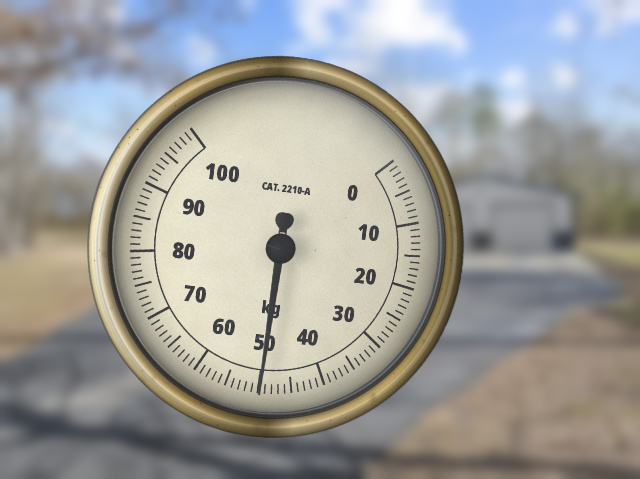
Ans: {"value": 50, "unit": "kg"}
